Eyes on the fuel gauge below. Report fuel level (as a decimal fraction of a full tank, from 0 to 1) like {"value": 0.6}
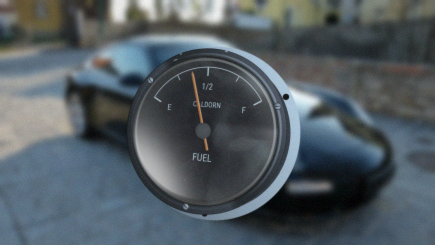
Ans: {"value": 0.375}
